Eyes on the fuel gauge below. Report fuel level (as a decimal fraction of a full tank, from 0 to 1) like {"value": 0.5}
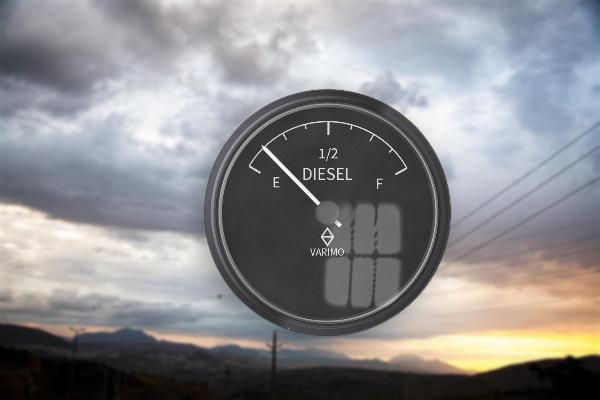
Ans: {"value": 0.125}
